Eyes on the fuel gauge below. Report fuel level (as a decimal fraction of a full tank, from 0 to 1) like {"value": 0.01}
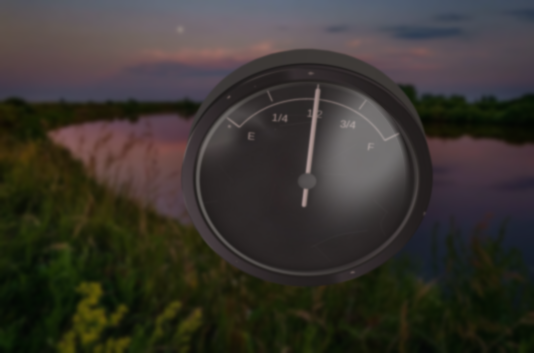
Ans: {"value": 0.5}
